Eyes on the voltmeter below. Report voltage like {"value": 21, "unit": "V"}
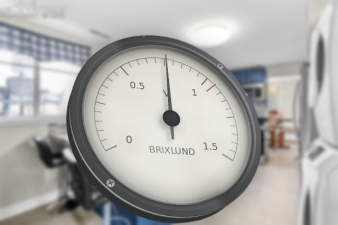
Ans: {"value": 0.75, "unit": "V"}
